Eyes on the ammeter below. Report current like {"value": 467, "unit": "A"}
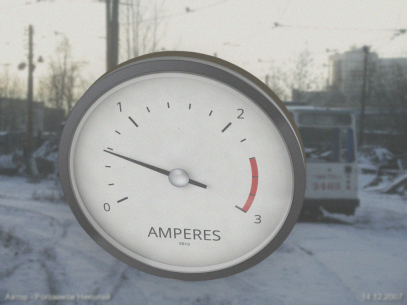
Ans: {"value": 0.6, "unit": "A"}
